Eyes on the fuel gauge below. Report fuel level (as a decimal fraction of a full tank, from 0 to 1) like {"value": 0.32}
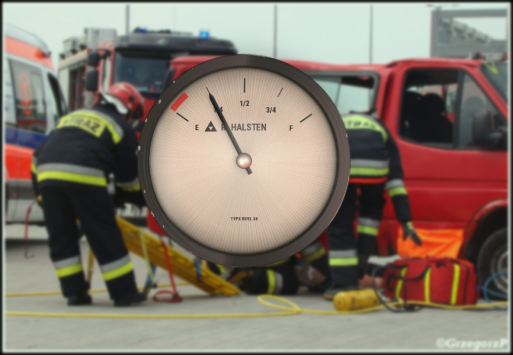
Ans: {"value": 0.25}
